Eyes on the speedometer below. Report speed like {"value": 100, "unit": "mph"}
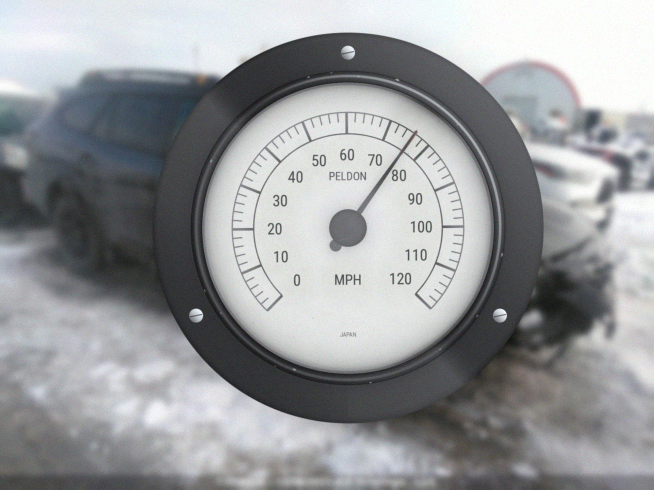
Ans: {"value": 76, "unit": "mph"}
